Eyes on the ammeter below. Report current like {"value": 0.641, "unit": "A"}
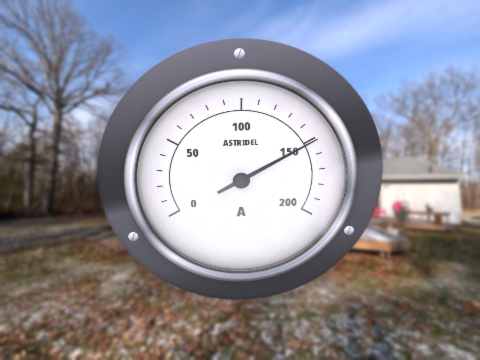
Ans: {"value": 150, "unit": "A"}
